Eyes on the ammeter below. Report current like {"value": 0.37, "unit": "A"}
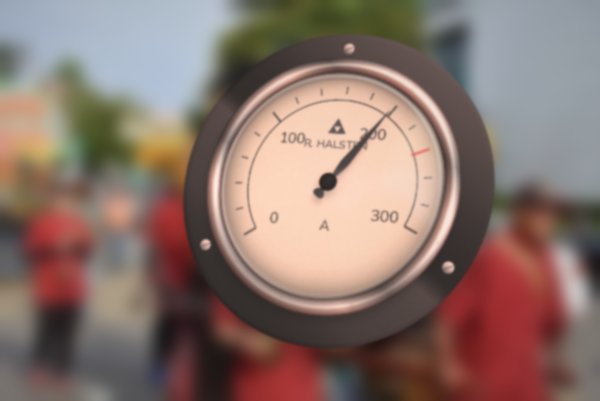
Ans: {"value": 200, "unit": "A"}
